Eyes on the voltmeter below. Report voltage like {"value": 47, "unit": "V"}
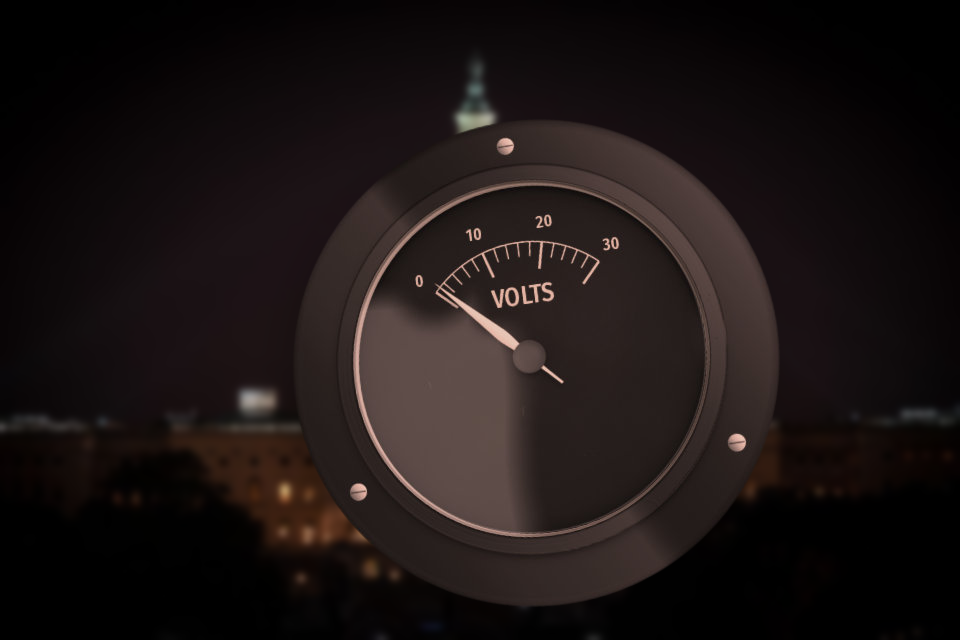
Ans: {"value": 1, "unit": "V"}
